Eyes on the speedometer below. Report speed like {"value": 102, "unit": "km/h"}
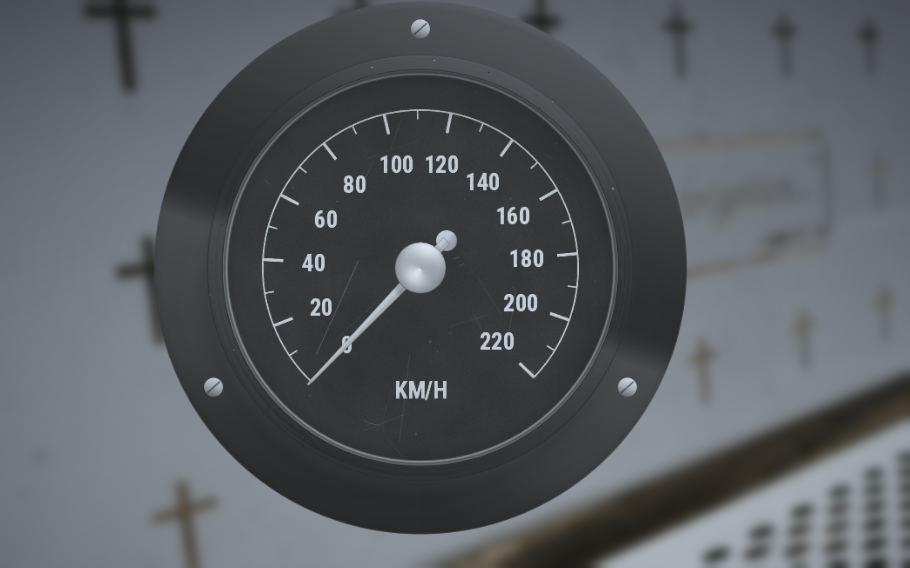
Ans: {"value": 0, "unit": "km/h"}
